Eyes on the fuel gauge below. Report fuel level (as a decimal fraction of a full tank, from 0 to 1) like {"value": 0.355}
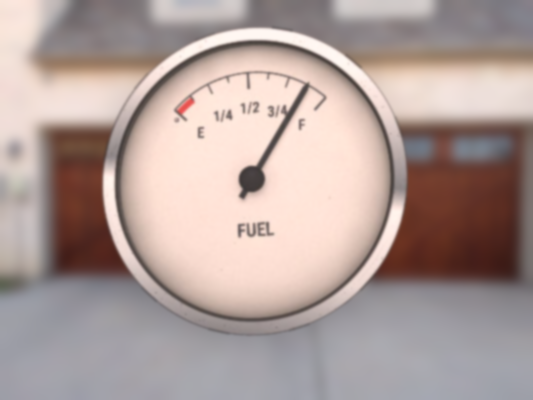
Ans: {"value": 0.875}
